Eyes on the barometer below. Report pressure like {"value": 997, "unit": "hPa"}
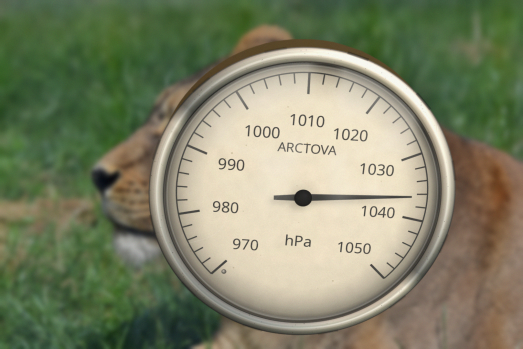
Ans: {"value": 1036, "unit": "hPa"}
